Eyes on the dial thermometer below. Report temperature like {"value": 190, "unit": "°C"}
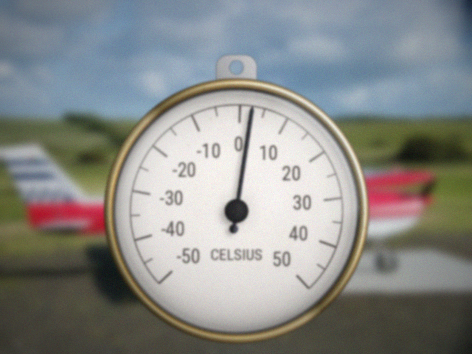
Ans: {"value": 2.5, "unit": "°C"}
